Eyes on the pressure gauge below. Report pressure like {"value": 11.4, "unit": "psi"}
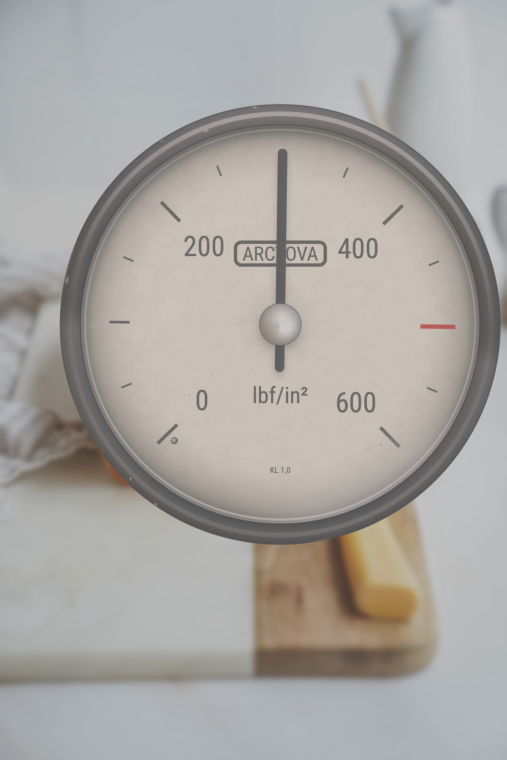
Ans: {"value": 300, "unit": "psi"}
